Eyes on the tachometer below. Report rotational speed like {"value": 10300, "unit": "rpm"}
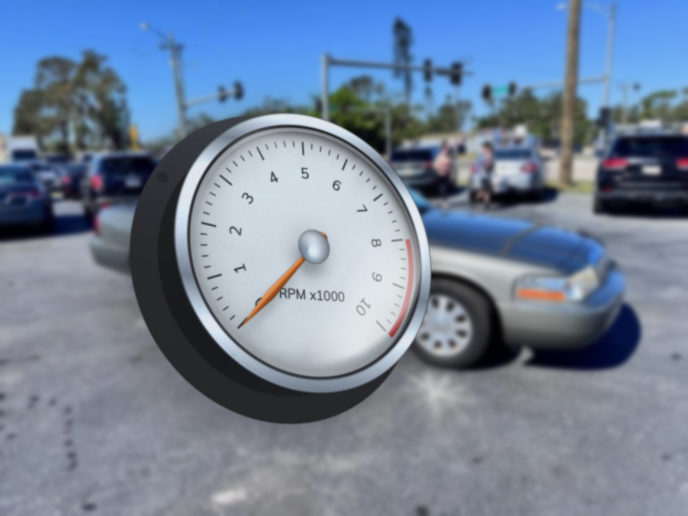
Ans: {"value": 0, "unit": "rpm"}
